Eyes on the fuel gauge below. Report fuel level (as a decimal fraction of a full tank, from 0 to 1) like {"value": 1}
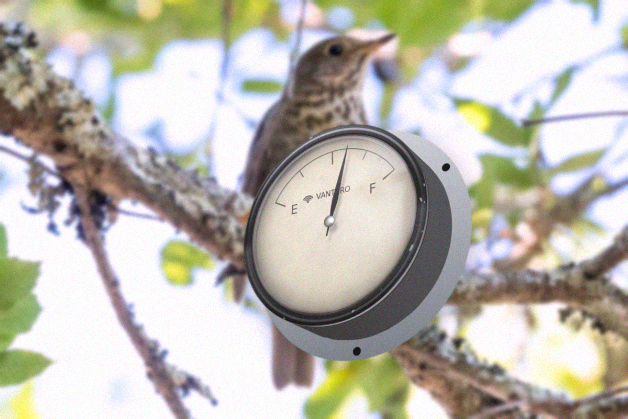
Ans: {"value": 0.625}
